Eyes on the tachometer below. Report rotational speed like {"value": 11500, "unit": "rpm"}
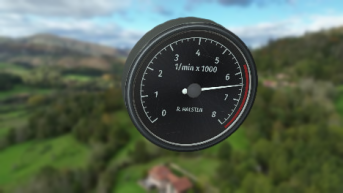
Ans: {"value": 6400, "unit": "rpm"}
